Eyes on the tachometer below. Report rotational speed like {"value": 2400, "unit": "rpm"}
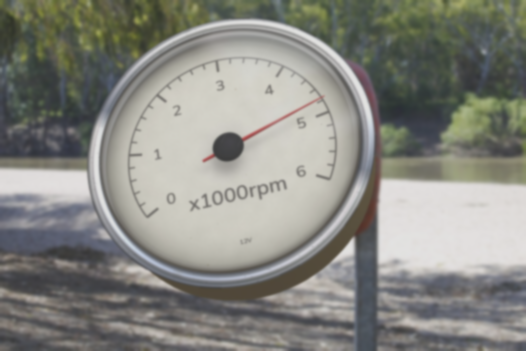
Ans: {"value": 4800, "unit": "rpm"}
